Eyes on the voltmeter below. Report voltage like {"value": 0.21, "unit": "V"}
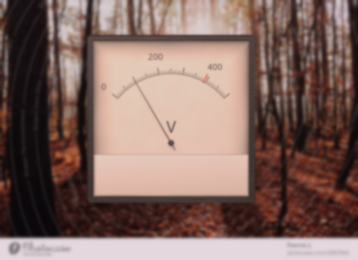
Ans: {"value": 100, "unit": "V"}
